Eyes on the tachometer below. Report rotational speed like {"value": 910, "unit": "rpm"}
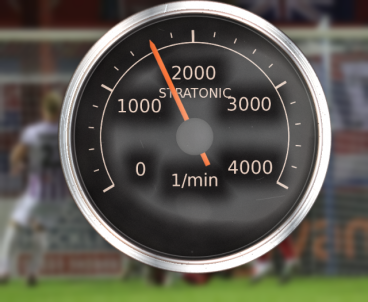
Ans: {"value": 1600, "unit": "rpm"}
